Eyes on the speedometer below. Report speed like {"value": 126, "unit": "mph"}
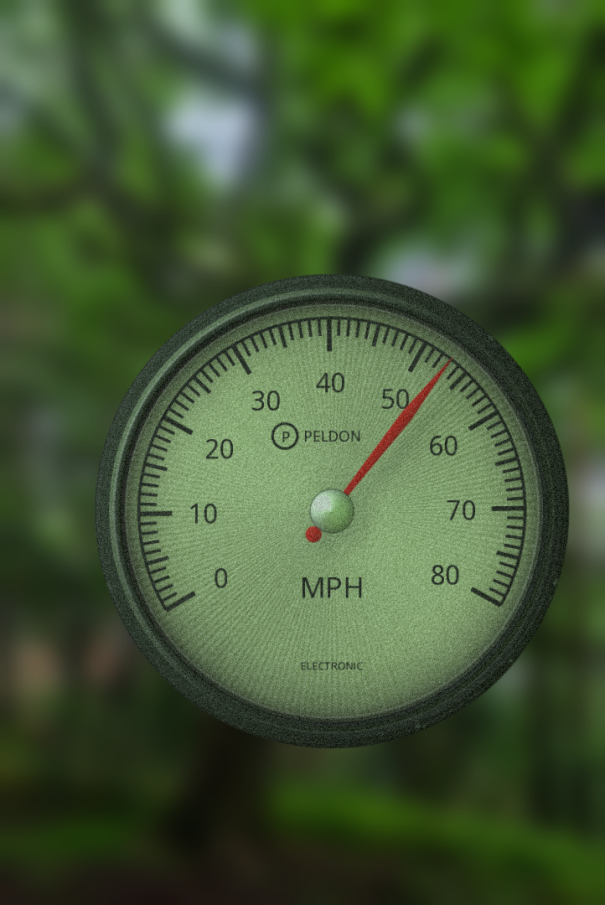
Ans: {"value": 53, "unit": "mph"}
